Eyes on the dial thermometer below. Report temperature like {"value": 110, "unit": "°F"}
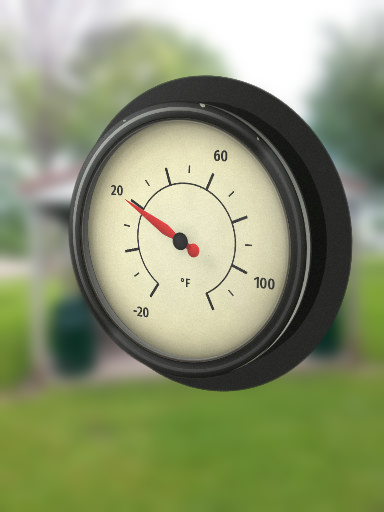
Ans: {"value": 20, "unit": "°F"}
